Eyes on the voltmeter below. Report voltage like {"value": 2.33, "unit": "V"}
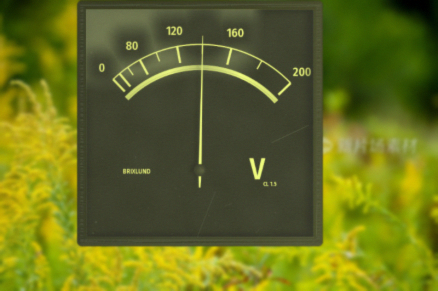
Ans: {"value": 140, "unit": "V"}
